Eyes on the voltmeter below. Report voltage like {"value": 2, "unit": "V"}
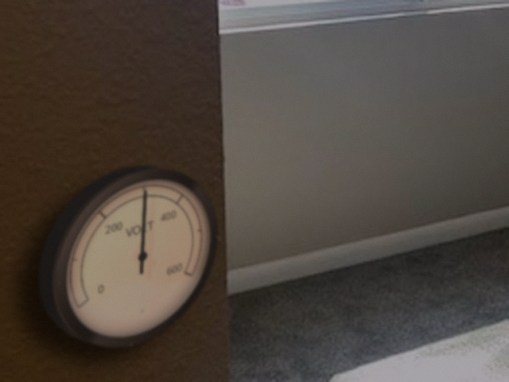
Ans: {"value": 300, "unit": "V"}
